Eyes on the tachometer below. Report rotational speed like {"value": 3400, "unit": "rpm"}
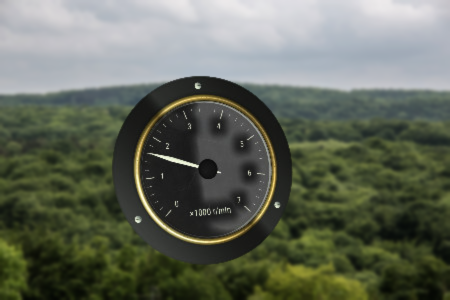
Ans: {"value": 1600, "unit": "rpm"}
